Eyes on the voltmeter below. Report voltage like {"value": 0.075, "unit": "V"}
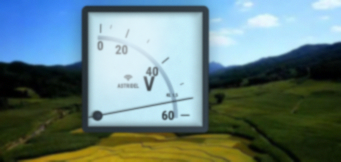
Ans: {"value": 55, "unit": "V"}
